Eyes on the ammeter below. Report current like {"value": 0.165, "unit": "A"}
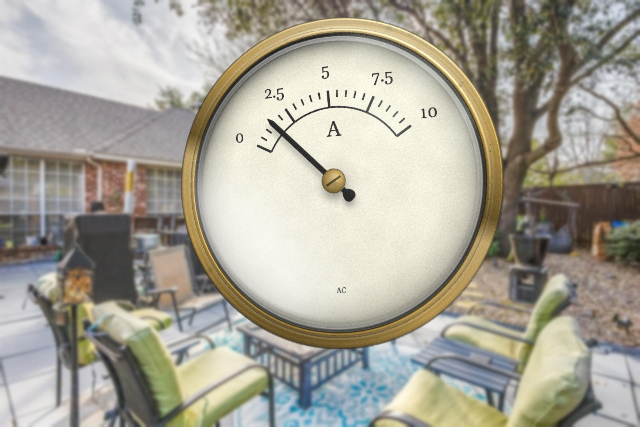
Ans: {"value": 1.5, "unit": "A"}
